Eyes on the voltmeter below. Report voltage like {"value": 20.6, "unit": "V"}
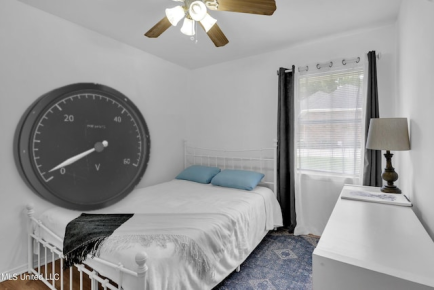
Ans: {"value": 2, "unit": "V"}
